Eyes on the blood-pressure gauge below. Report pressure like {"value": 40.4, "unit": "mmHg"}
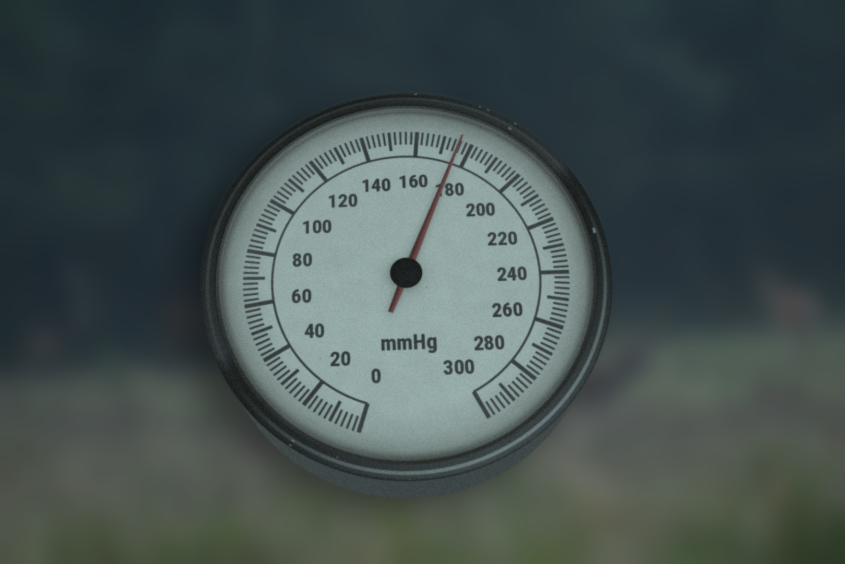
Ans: {"value": 176, "unit": "mmHg"}
